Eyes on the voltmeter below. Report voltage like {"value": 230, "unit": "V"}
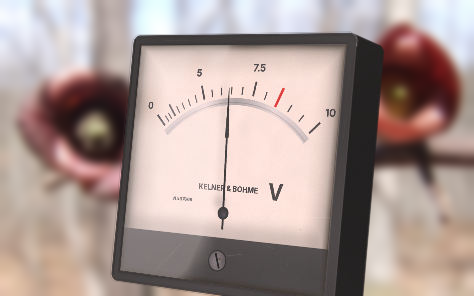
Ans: {"value": 6.5, "unit": "V"}
